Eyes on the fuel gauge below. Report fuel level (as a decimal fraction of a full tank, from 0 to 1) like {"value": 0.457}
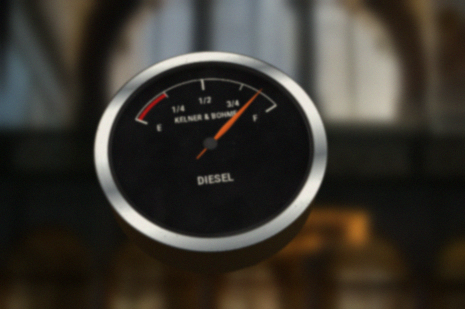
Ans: {"value": 0.875}
